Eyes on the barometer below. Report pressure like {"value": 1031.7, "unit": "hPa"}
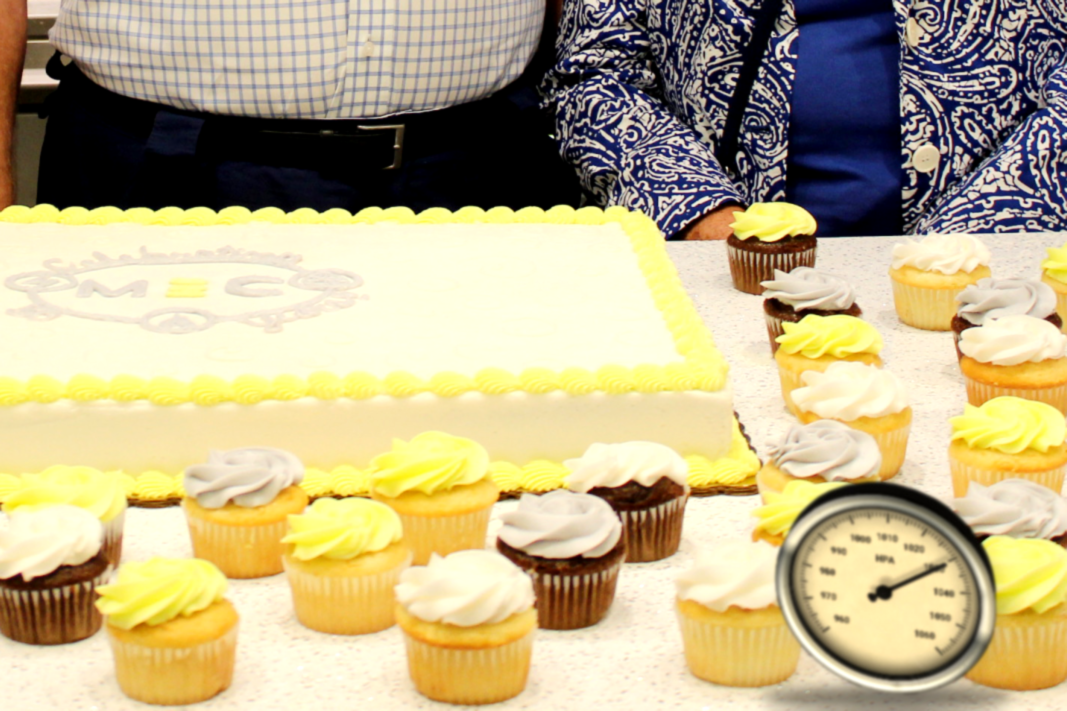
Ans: {"value": 1030, "unit": "hPa"}
